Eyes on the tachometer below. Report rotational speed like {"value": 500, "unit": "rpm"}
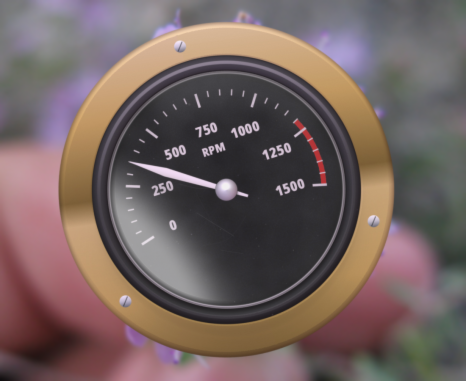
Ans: {"value": 350, "unit": "rpm"}
